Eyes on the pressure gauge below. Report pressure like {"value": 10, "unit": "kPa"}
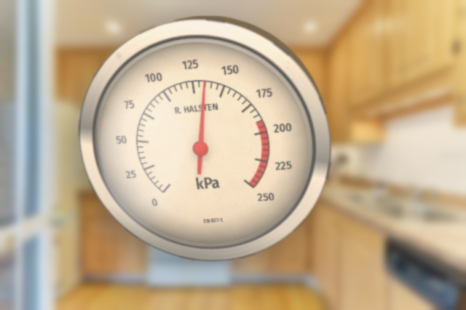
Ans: {"value": 135, "unit": "kPa"}
